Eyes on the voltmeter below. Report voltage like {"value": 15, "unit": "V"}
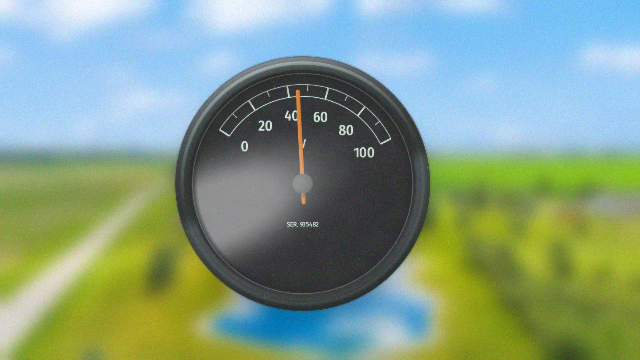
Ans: {"value": 45, "unit": "V"}
